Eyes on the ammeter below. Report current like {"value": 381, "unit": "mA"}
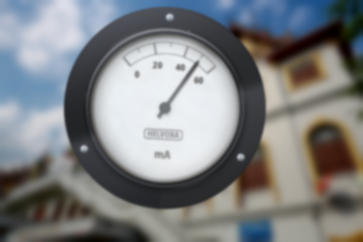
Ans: {"value": 50, "unit": "mA"}
